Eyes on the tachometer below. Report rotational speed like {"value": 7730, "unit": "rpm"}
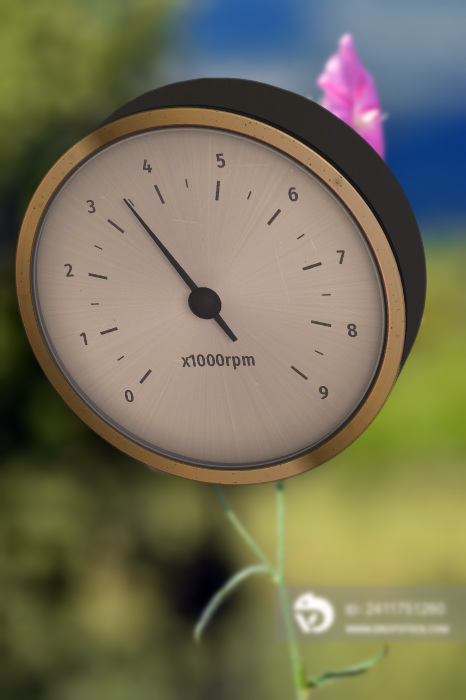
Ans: {"value": 3500, "unit": "rpm"}
